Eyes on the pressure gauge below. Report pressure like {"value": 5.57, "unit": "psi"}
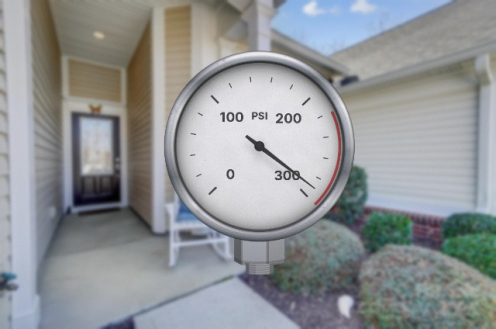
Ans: {"value": 290, "unit": "psi"}
